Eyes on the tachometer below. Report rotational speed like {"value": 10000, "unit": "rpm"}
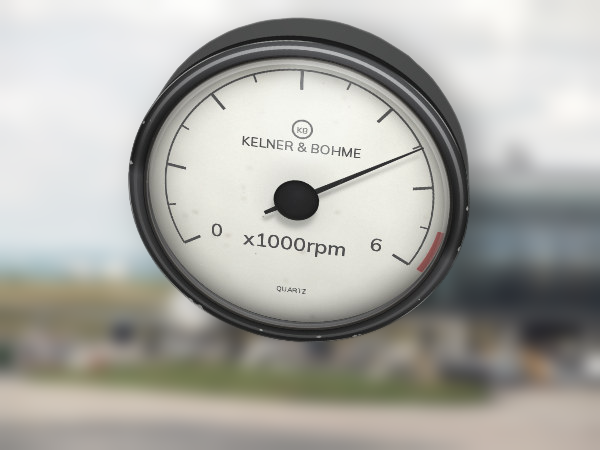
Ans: {"value": 4500, "unit": "rpm"}
